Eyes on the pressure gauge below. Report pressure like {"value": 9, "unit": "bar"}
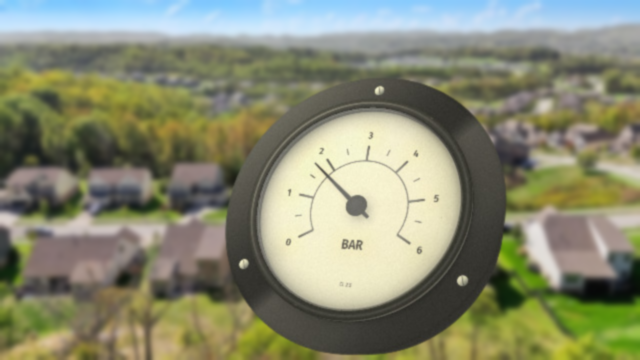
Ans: {"value": 1.75, "unit": "bar"}
